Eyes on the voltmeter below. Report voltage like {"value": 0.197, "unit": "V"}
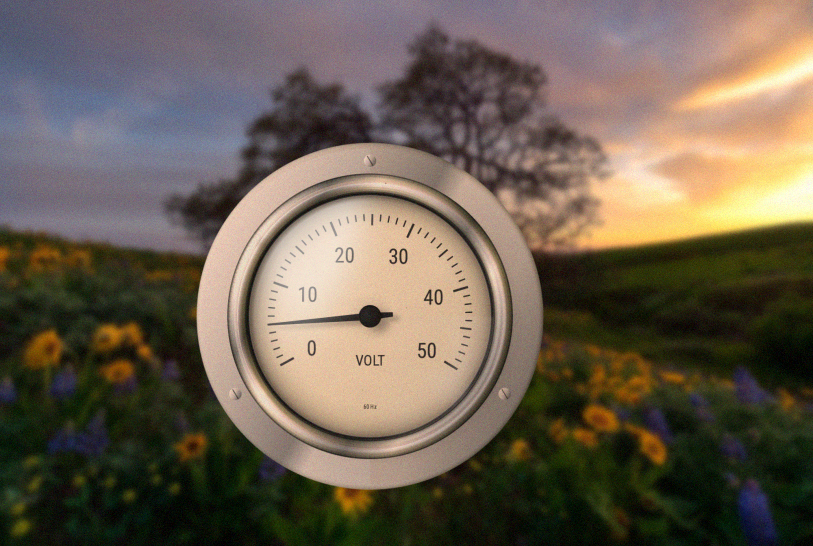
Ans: {"value": 5, "unit": "V"}
